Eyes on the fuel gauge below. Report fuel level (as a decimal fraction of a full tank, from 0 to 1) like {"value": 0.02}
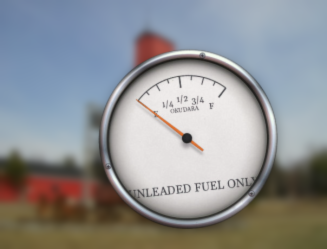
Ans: {"value": 0}
